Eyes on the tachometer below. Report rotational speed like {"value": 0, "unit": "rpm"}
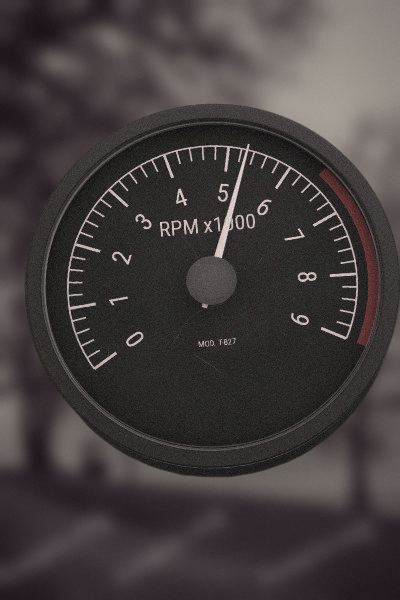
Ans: {"value": 5300, "unit": "rpm"}
